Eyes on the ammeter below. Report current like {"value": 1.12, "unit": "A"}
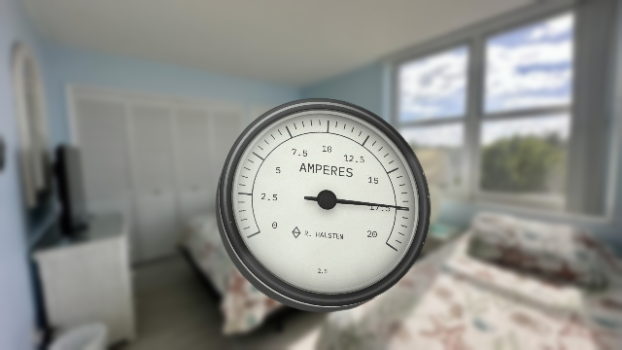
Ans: {"value": 17.5, "unit": "A"}
